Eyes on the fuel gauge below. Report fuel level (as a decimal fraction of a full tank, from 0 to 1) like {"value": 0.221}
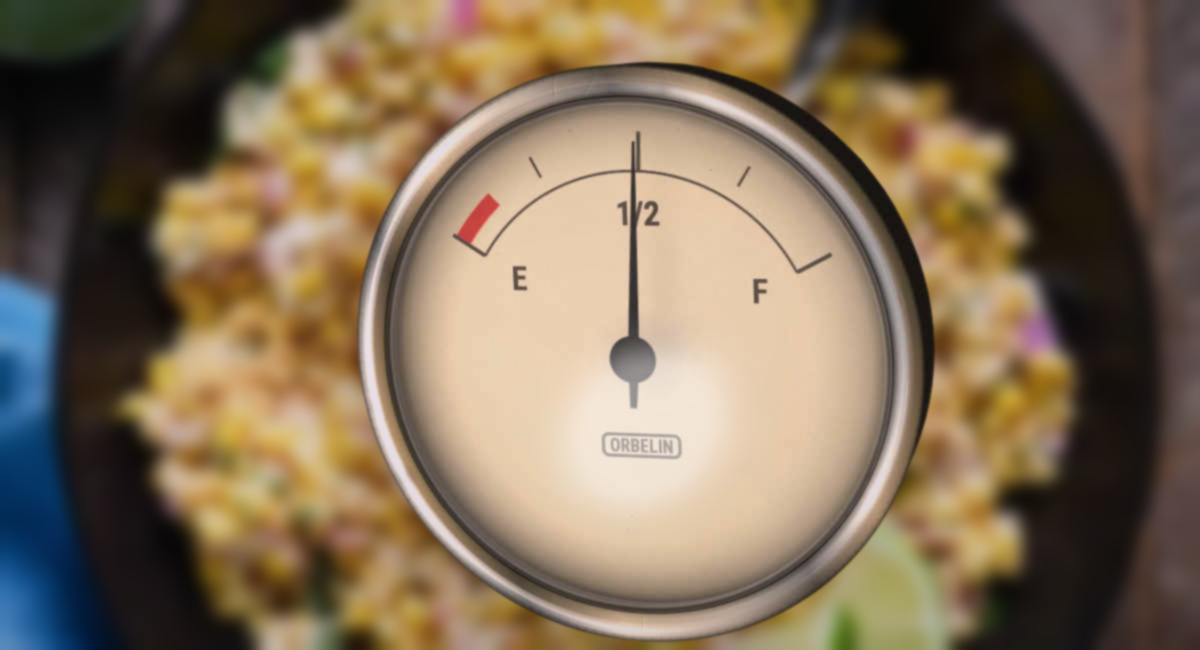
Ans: {"value": 0.5}
